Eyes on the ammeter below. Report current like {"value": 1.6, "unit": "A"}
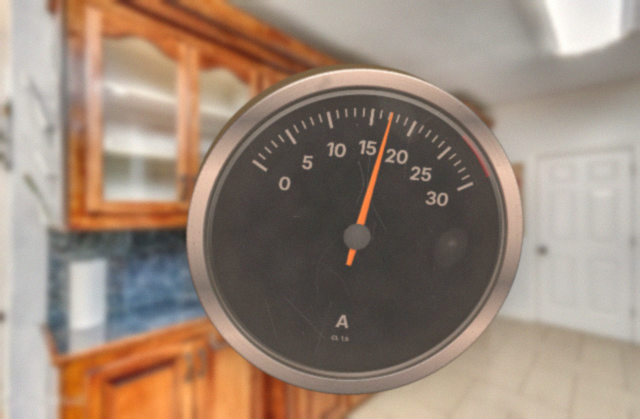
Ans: {"value": 17, "unit": "A"}
